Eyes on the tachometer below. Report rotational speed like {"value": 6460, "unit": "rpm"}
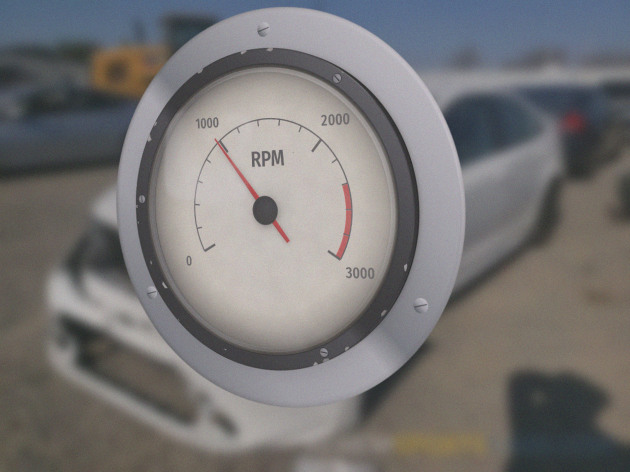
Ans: {"value": 1000, "unit": "rpm"}
